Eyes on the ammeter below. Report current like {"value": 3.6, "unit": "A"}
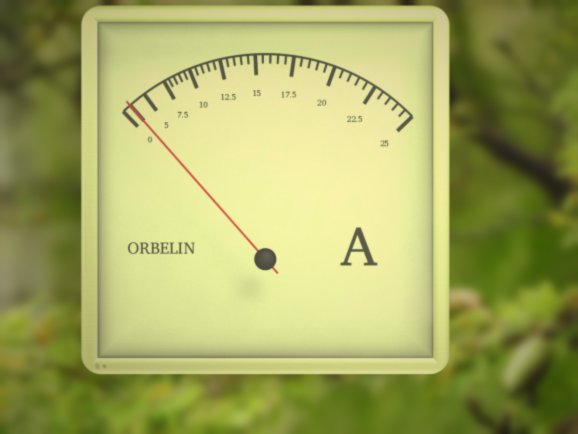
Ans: {"value": 2.5, "unit": "A"}
